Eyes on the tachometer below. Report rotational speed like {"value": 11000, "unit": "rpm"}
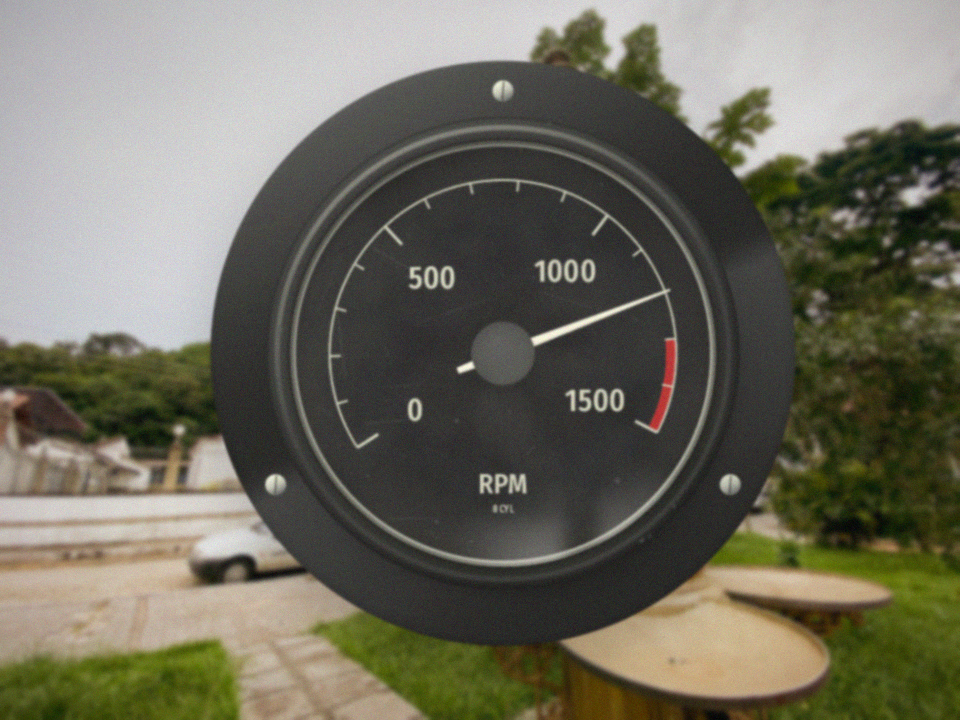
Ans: {"value": 1200, "unit": "rpm"}
